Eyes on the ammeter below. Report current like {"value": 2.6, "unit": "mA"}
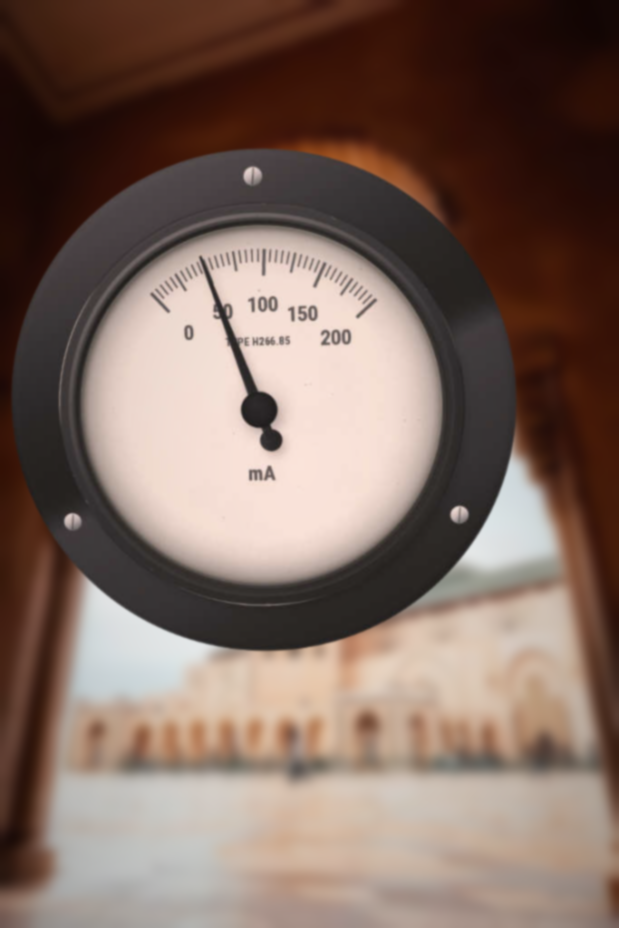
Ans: {"value": 50, "unit": "mA"}
